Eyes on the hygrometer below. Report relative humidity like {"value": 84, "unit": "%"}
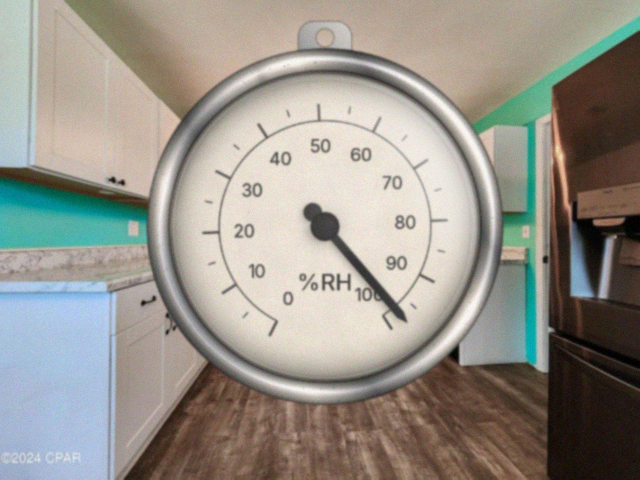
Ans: {"value": 97.5, "unit": "%"}
